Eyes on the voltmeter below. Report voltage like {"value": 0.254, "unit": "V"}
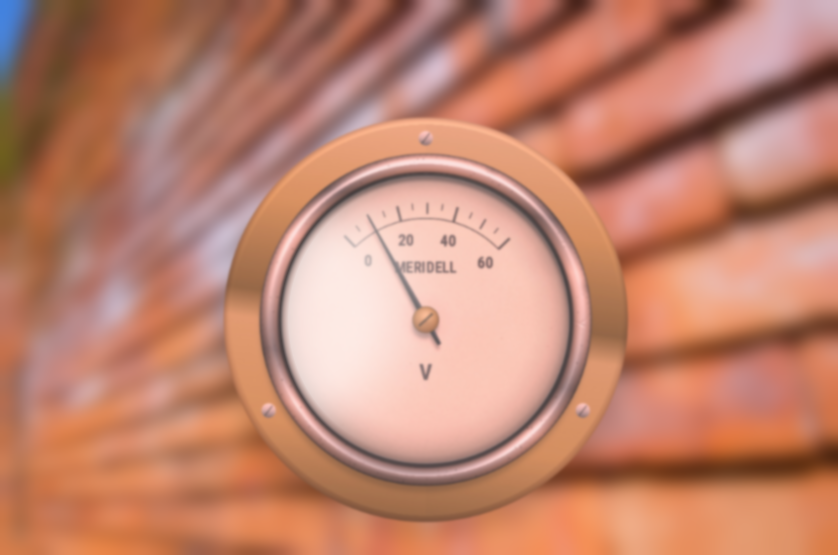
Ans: {"value": 10, "unit": "V"}
